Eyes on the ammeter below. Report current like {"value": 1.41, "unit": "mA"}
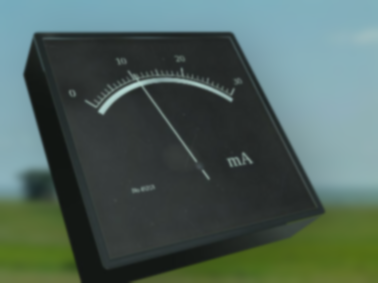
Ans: {"value": 10, "unit": "mA"}
